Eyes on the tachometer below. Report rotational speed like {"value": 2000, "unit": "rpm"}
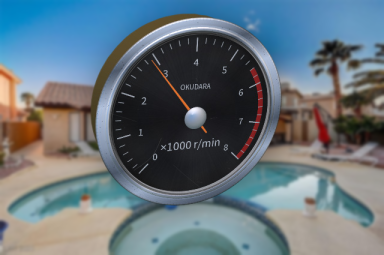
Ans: {"value": 2900, "unit": "rpm"}
